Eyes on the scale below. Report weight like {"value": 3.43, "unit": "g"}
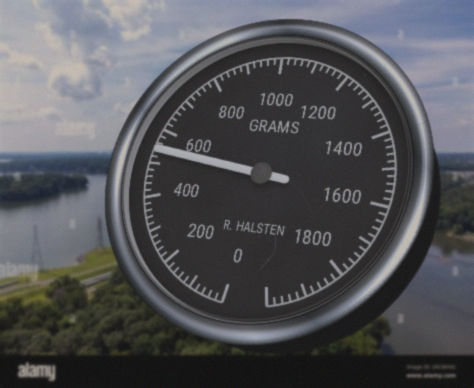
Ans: {"value": 540, "unit": "g"}
